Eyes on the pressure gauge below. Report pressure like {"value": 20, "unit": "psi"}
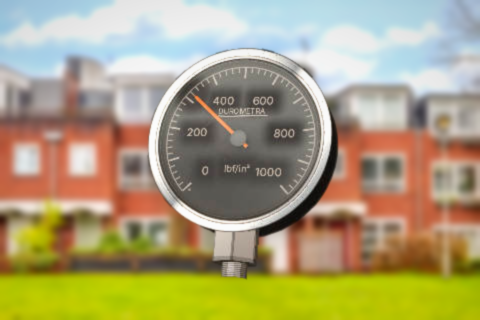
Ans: {"value": 320, "unit": "psi"}
